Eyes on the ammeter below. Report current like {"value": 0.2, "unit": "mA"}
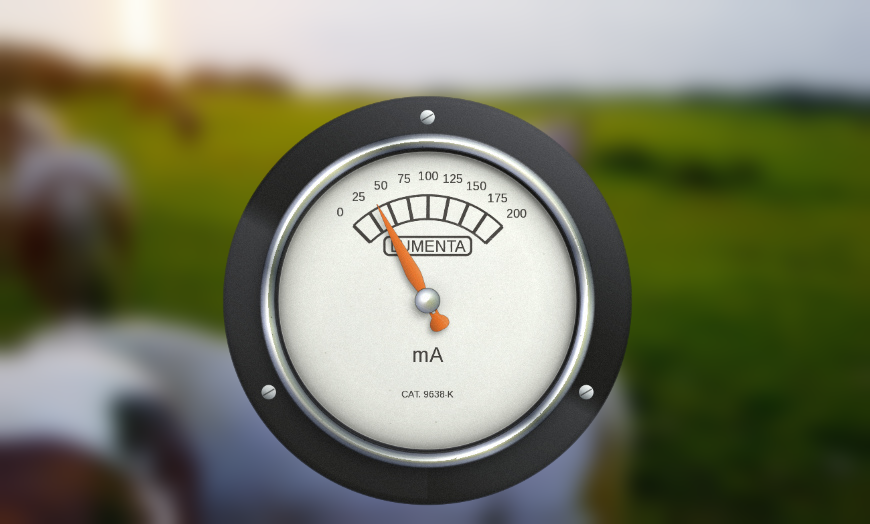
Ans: {"value": 37.5, "unit": "mA"}
